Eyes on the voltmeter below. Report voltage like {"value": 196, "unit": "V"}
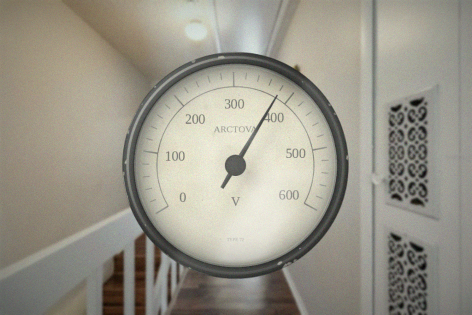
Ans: {"value": 380, "unit": "V"}
